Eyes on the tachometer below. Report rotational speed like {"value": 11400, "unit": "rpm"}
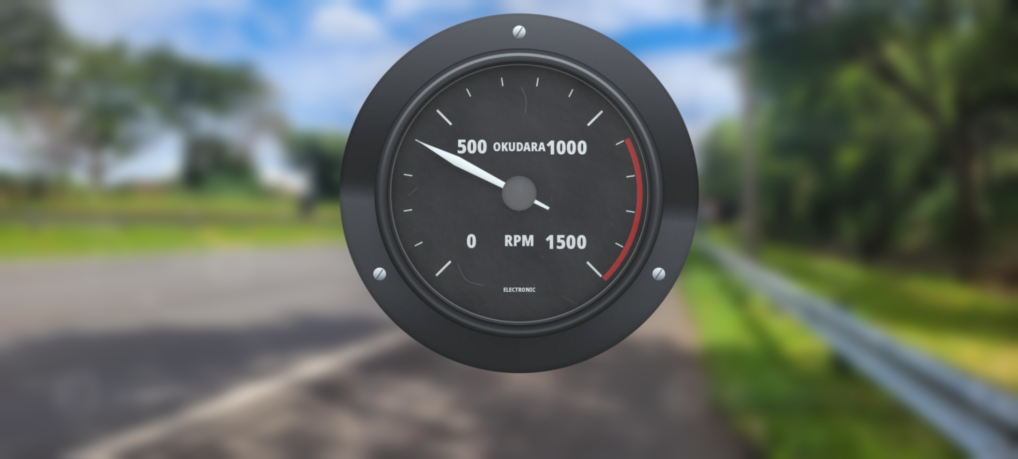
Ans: {"value": 400, "unit": "rpm"}
